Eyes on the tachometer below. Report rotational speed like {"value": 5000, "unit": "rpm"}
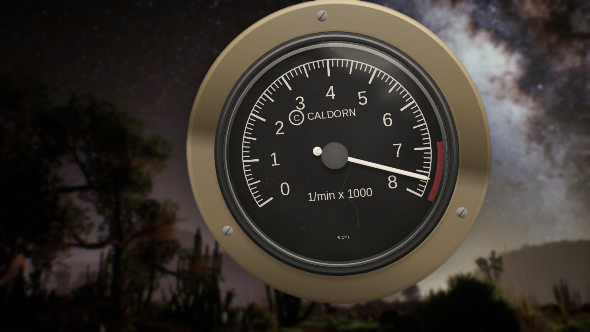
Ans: {"value": 7600, "unit": "rpm"}
